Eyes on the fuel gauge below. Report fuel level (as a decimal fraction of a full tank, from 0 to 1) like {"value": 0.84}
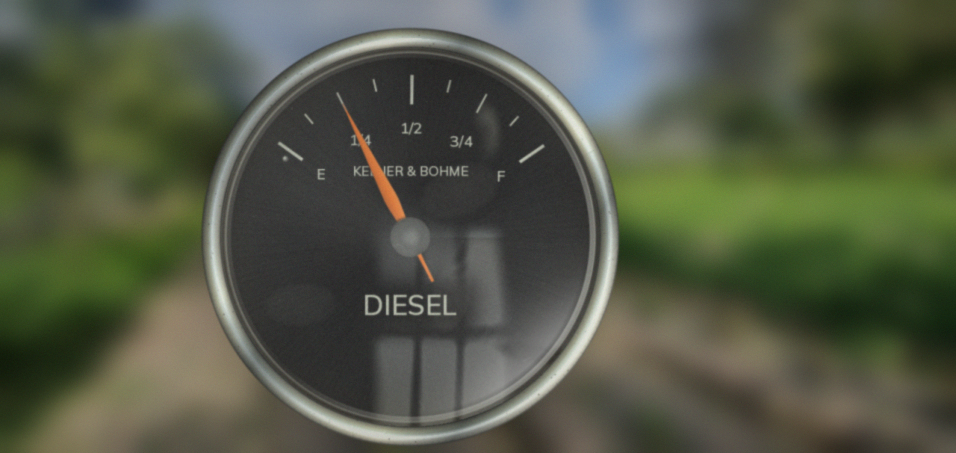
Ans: {"value": 0.25}
